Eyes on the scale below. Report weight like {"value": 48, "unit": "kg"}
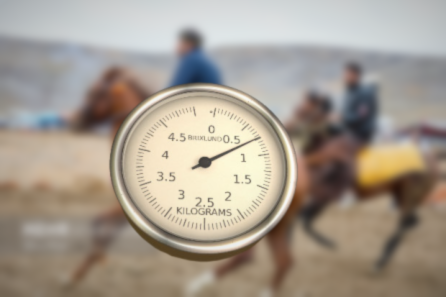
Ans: {"value": 0.75, "unit": "kg"}
